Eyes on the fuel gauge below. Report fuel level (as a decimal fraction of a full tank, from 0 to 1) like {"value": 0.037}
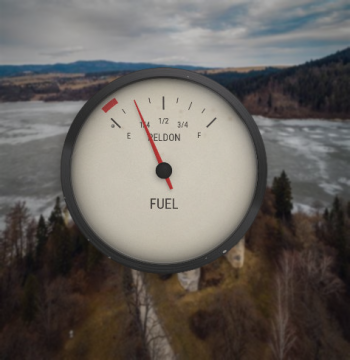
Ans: {"value": 0.25}
